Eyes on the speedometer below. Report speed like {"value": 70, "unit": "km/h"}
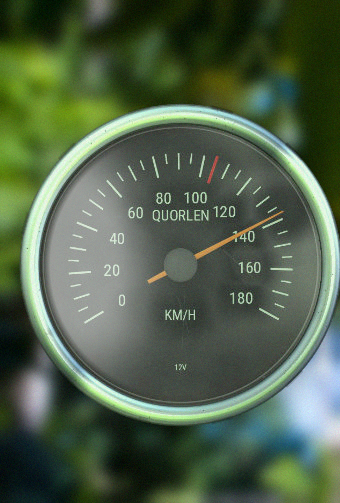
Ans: {"value": 137.5, "unit": "km/h"}
